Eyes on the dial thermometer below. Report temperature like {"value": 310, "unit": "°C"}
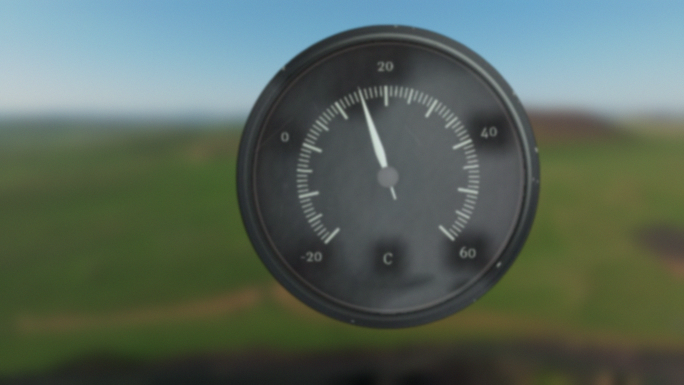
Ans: {"value": 15, "unit": "°C"}
